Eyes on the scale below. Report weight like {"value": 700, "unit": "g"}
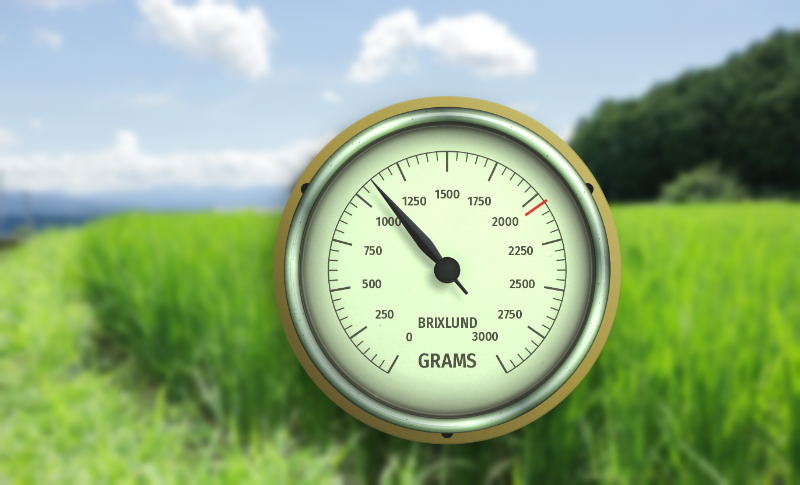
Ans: {"value": 1100, "unit": "g"}
